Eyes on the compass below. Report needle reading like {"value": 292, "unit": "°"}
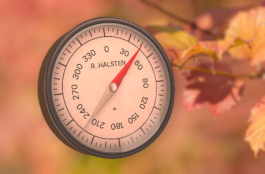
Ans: {"value": 45, "unit": "°"}
